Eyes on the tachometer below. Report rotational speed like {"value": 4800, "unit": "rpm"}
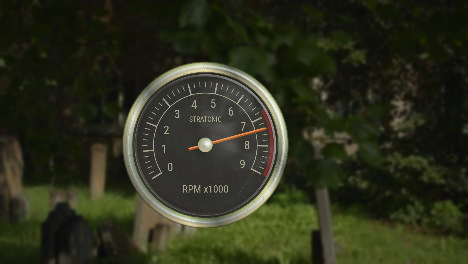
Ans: {"value": 7400, "unit": "rpm"}
